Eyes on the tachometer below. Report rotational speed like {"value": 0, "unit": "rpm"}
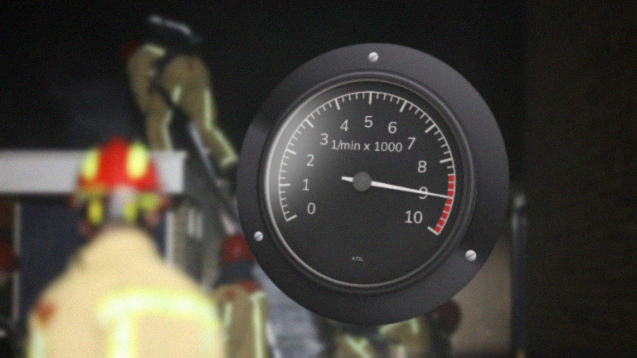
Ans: {"value": 9000, "unit": "rpm"}
